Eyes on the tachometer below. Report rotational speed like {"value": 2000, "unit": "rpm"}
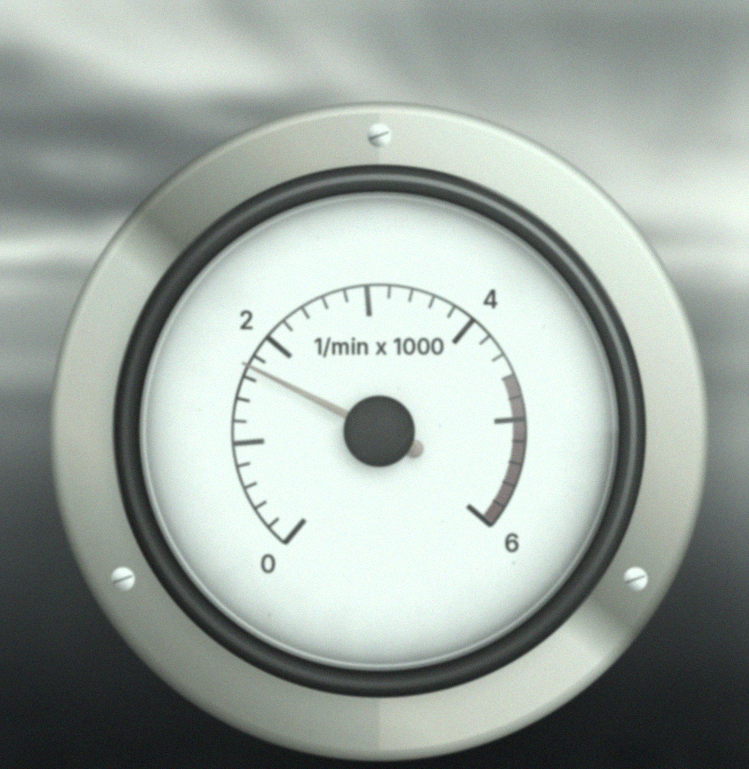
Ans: {"value": 1700, "unit": "rpm"}
